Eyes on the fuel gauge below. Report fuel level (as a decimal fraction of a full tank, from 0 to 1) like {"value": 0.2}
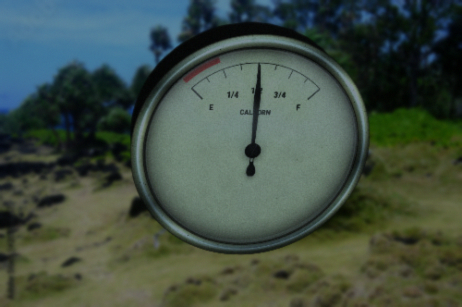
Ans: {"value": 0.5}
